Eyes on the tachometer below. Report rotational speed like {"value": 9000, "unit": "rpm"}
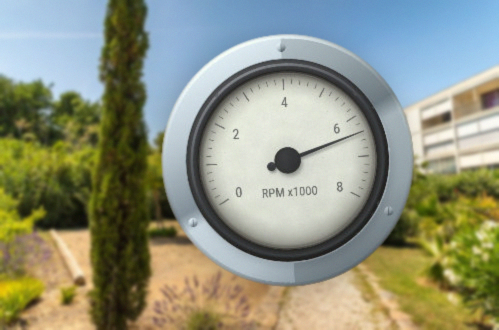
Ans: {"value": 6400, "unit": "rpm"}
